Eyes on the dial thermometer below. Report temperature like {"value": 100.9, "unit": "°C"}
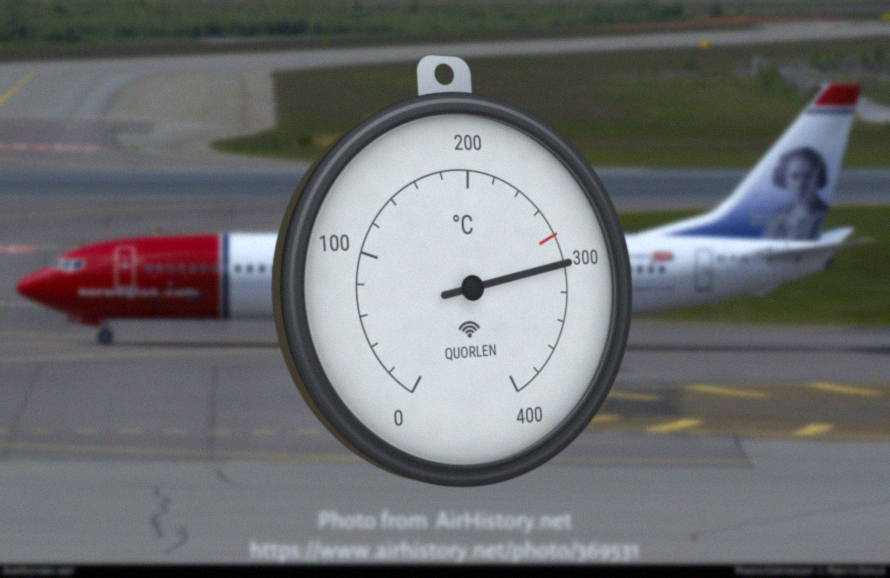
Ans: {"value": 300, "unit": "°C"}
